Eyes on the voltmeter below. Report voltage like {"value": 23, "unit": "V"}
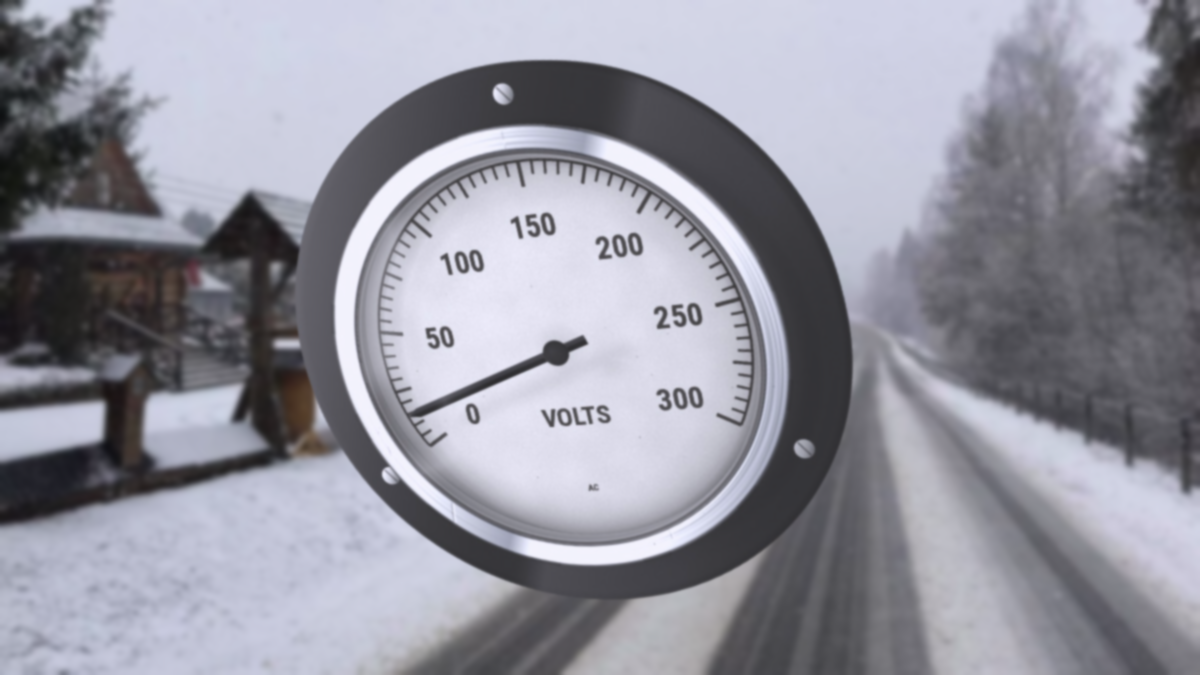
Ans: {"value": 15, "unit": "V"}
